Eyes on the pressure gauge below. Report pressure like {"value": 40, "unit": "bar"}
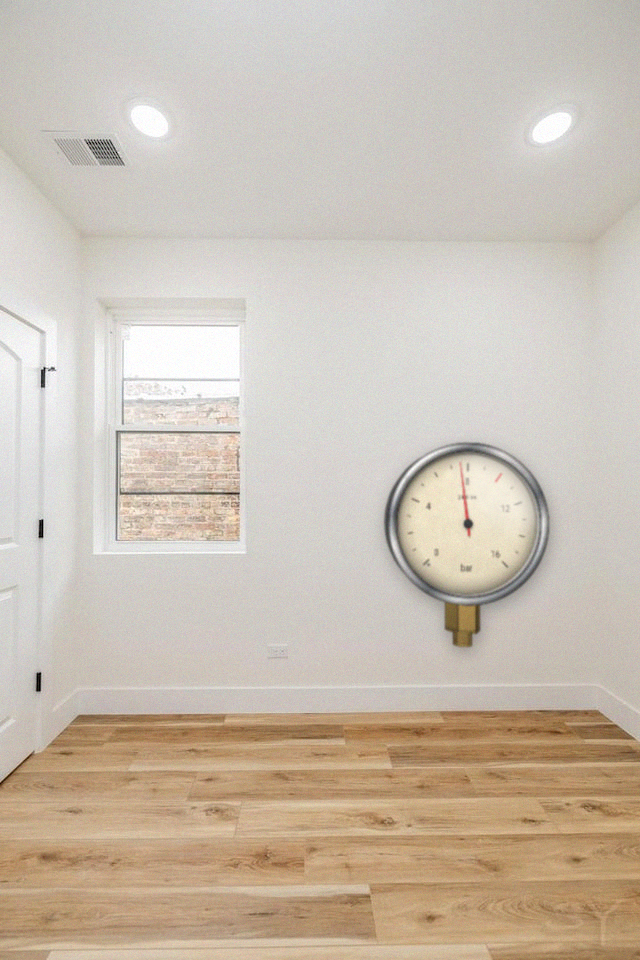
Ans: {"value": 7.5, "unit": "bar"}
